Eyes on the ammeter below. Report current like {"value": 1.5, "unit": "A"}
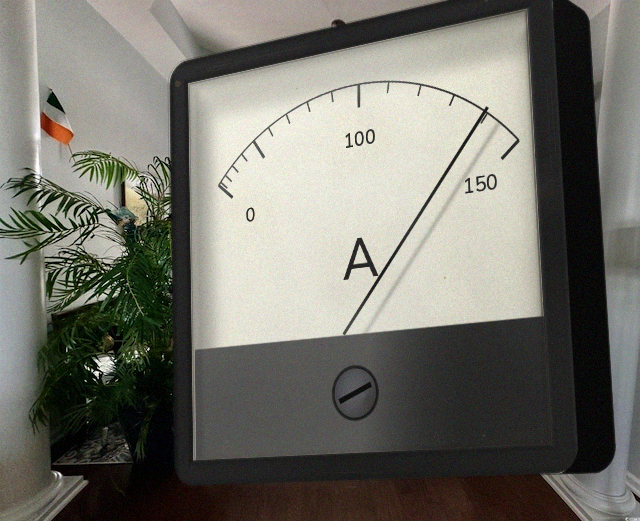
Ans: {"value": 140, "unit": "A"}
